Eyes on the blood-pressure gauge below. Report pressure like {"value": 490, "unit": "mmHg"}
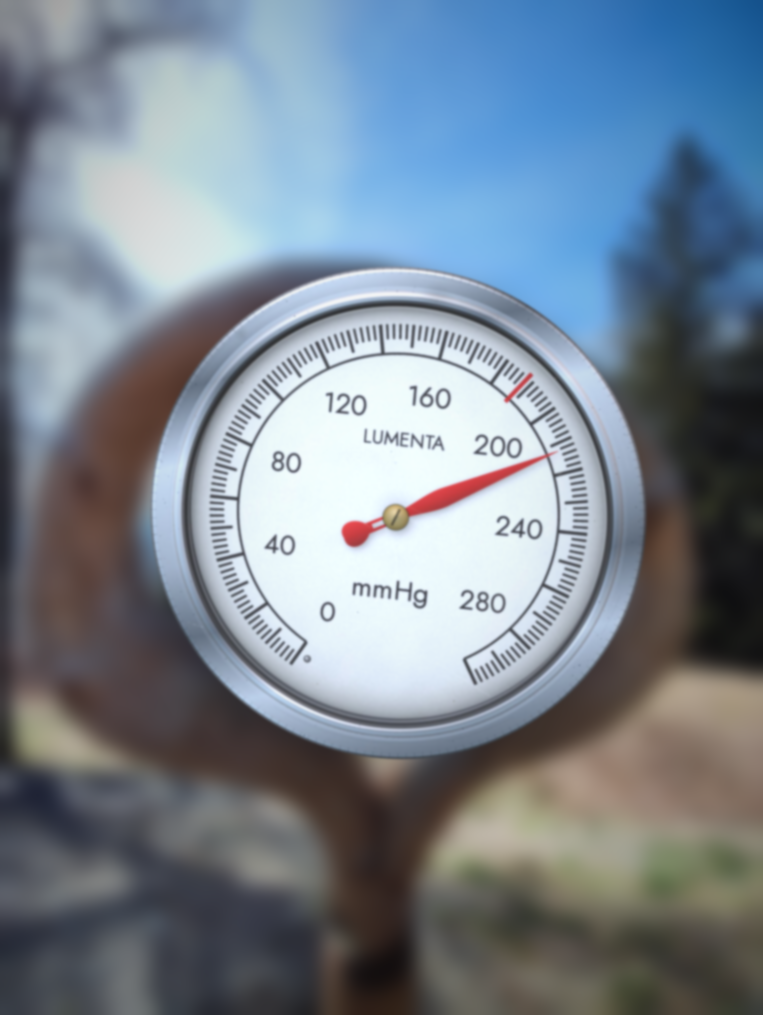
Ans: {"value": 212, "unit": "mmHg"}
